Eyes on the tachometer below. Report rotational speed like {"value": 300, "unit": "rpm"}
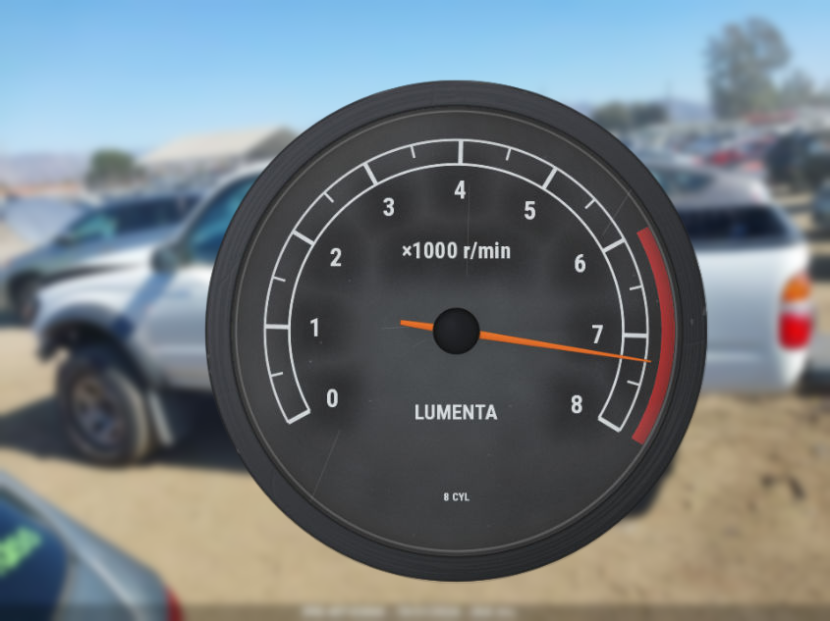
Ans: {"value": 7250, "unit": "rpm"}
